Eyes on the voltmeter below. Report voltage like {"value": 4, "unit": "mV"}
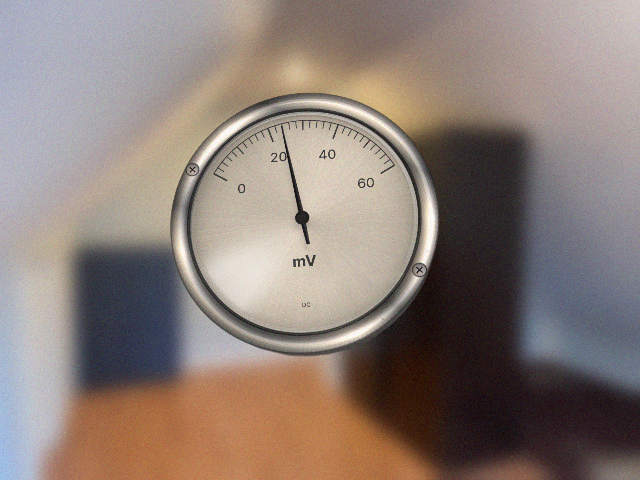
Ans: {"value": 24, "unit": "mV"}
